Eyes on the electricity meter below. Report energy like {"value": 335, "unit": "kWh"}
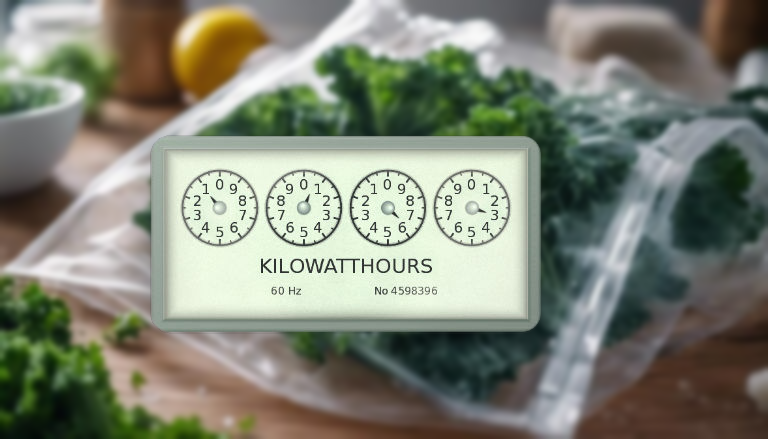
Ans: {"value": 1063, "unit": "kWh"}
